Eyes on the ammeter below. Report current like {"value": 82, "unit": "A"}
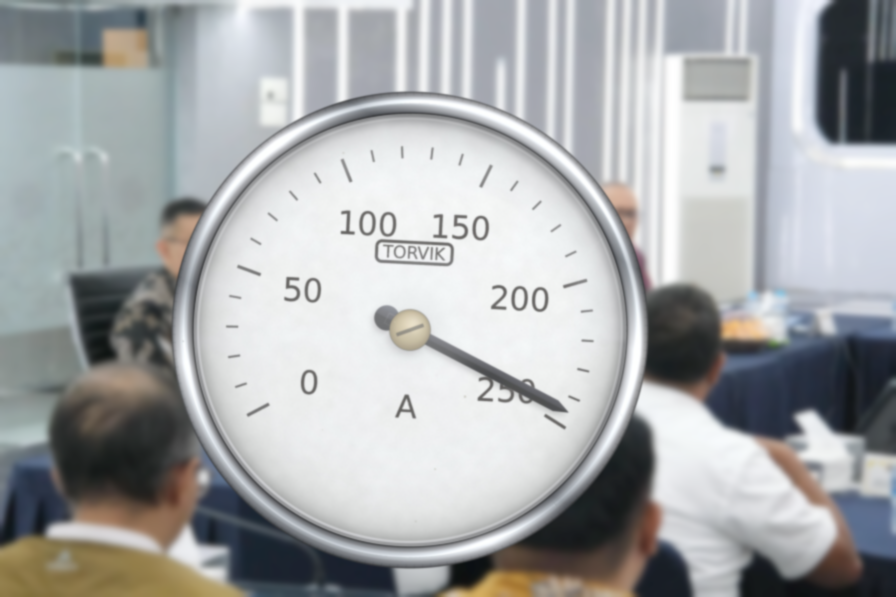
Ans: {"value": 245, "unit": "A"}
